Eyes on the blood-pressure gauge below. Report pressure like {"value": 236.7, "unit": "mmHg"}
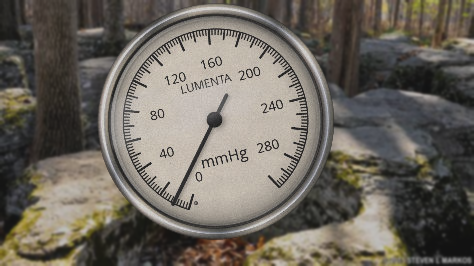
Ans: {"value": 10, "unit": "mmHg"}
